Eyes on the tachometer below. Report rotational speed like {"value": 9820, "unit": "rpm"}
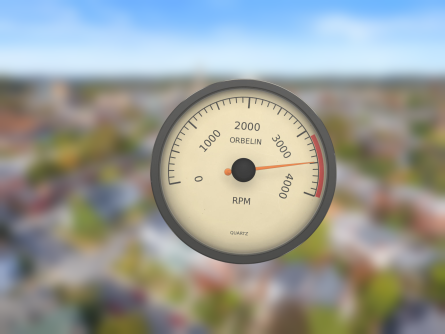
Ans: {"value": 3500, "unit": "rpm"}
